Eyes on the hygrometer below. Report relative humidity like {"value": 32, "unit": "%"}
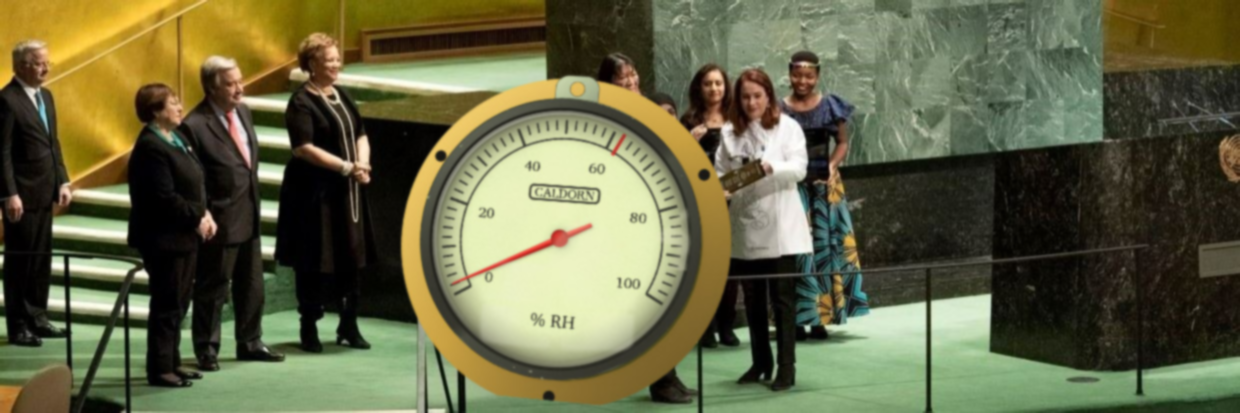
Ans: {"value": 2, "unit": "%"}
